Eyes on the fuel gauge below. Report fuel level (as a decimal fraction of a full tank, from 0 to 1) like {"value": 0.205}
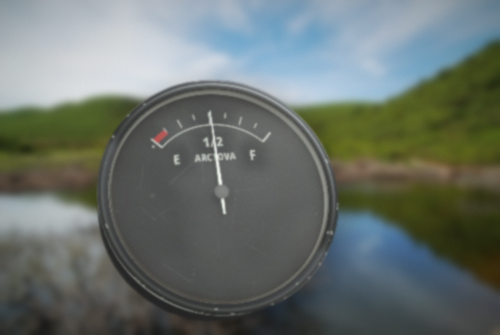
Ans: {"value": 0.5}
